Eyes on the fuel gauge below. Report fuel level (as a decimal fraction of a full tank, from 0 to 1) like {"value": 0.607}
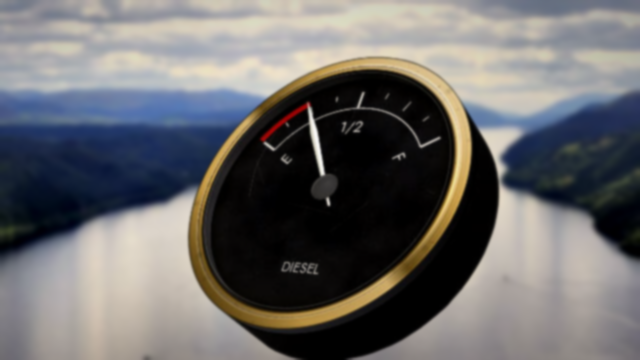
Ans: {"value": 0.25}
